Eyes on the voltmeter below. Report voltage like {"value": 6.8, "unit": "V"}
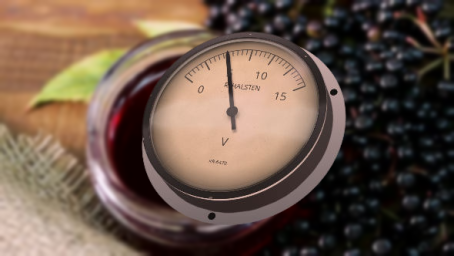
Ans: {"value": 5, "unit": "V"}
